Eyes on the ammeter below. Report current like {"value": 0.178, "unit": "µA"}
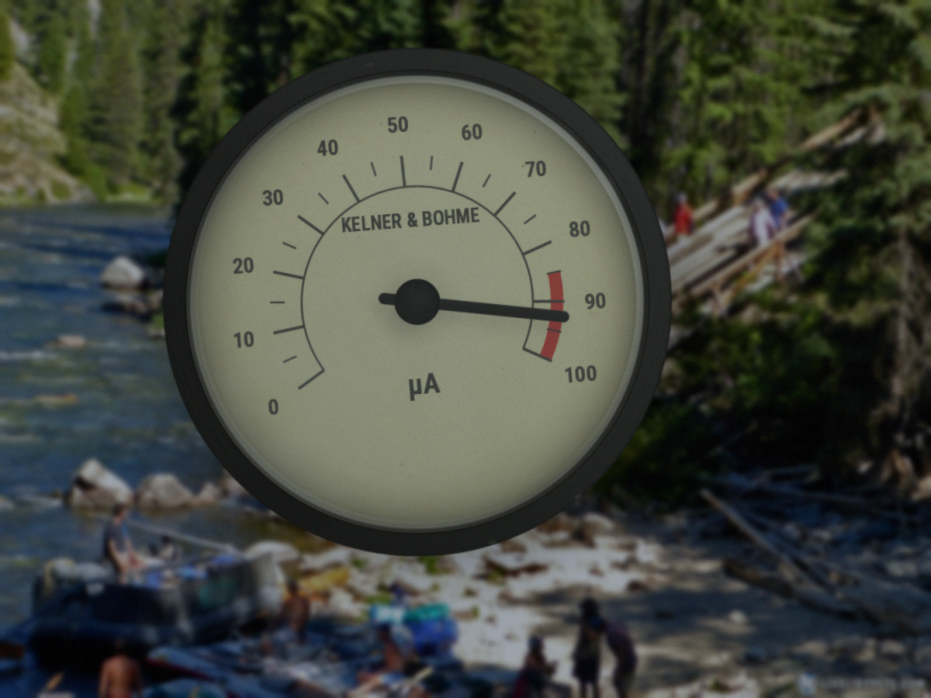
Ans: {"value": 92.5, "unit": "µA"}
